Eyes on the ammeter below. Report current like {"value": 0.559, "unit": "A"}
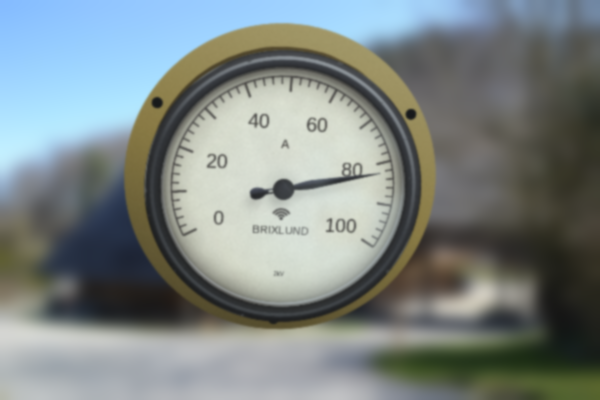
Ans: {"value": 82, "unit": "A"}
